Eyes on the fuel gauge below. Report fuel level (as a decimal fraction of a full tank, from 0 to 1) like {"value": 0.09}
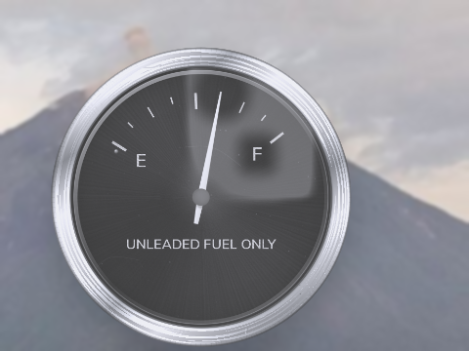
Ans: {"value": 0.625}
